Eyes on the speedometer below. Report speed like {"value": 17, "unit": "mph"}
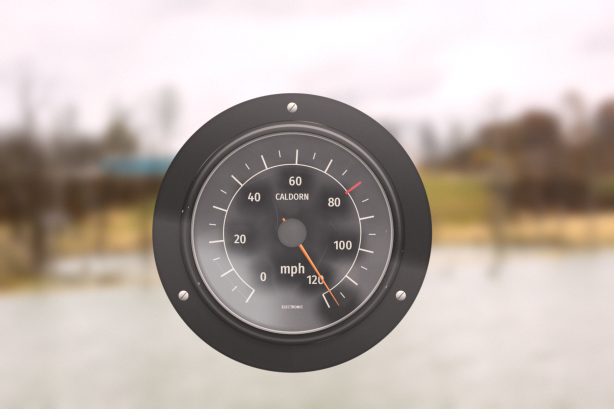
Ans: {"value": 117.5, "unit": "mph"}
